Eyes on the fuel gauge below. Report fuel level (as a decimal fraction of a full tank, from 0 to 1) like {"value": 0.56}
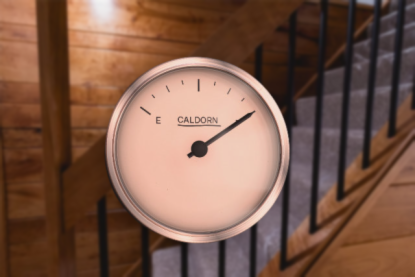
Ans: {"value": 1}
